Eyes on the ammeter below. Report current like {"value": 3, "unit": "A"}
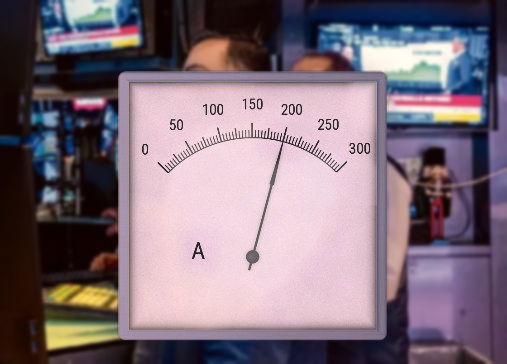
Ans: {"value": 200, "unit": "A"}
